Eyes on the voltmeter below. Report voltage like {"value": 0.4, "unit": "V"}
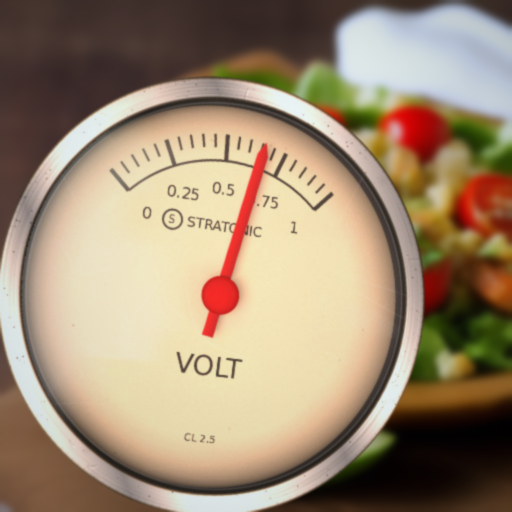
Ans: {"value": 0.65, "unit": "V"}
